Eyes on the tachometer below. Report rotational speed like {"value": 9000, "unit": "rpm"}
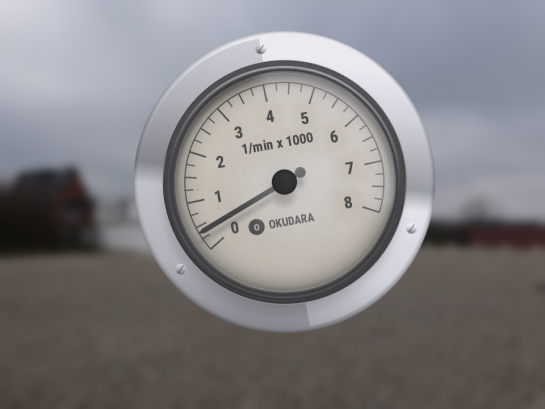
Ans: {"value": 375, "unit": "rpm"}
